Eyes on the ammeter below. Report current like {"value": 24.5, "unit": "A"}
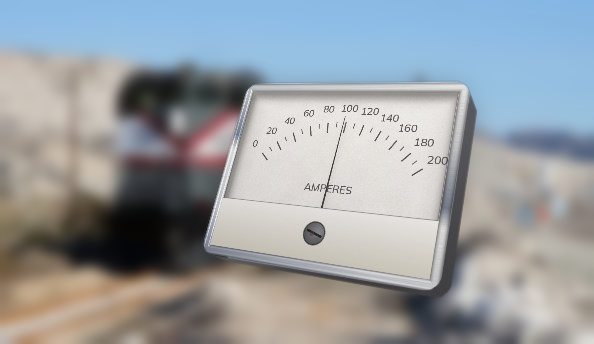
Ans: {"value": 100, "unit": "A"}
